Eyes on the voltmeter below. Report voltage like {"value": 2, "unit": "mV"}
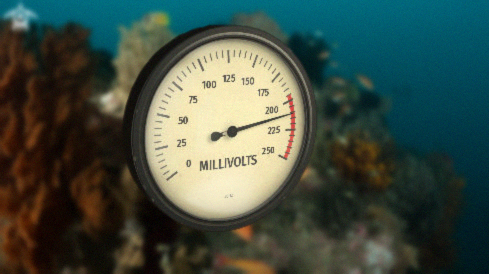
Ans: {"value": 210, "unit": "mV"}
